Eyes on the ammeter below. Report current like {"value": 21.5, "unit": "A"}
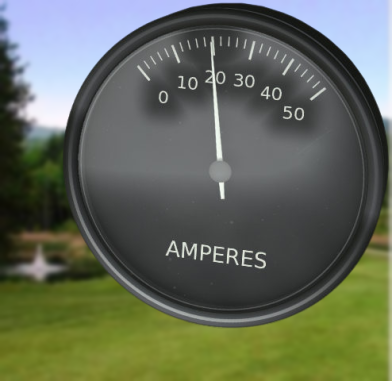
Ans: {"value": 20, "unit": "A"}
